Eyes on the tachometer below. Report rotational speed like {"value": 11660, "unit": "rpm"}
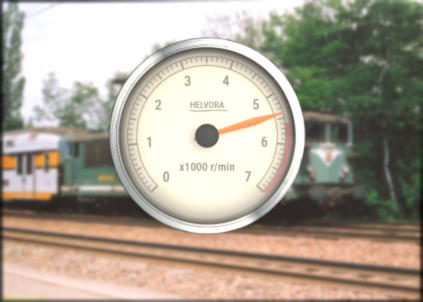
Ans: {"value": 5400, "unit": "rpm"}
